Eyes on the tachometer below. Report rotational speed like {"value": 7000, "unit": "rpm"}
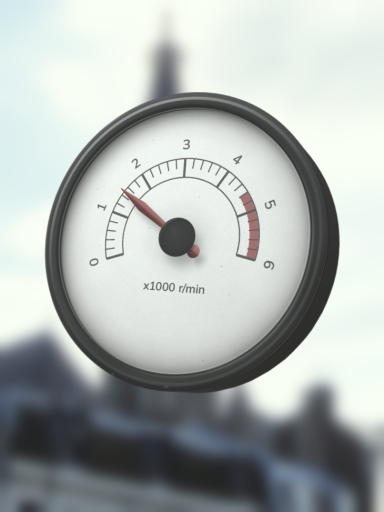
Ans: {"value": 1500, "unit": "rpm"}
